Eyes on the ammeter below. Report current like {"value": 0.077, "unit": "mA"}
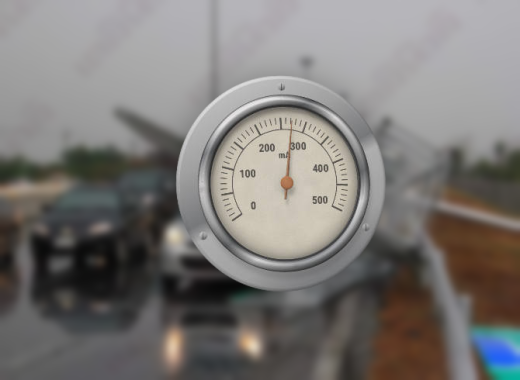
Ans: {"value": 270, "unit": "mA"}
